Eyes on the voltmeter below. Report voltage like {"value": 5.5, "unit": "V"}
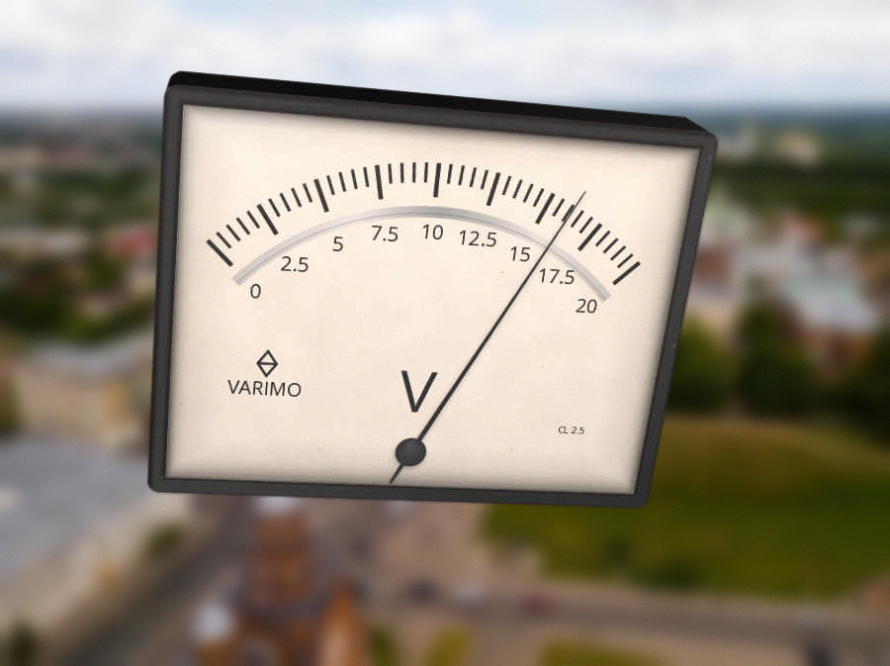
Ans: {"value": 16, "unit": "V"}
